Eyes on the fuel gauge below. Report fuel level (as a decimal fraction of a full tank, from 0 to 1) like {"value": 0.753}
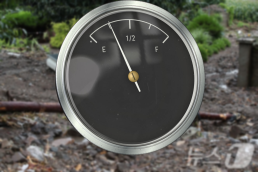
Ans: {"value": 0.25}
